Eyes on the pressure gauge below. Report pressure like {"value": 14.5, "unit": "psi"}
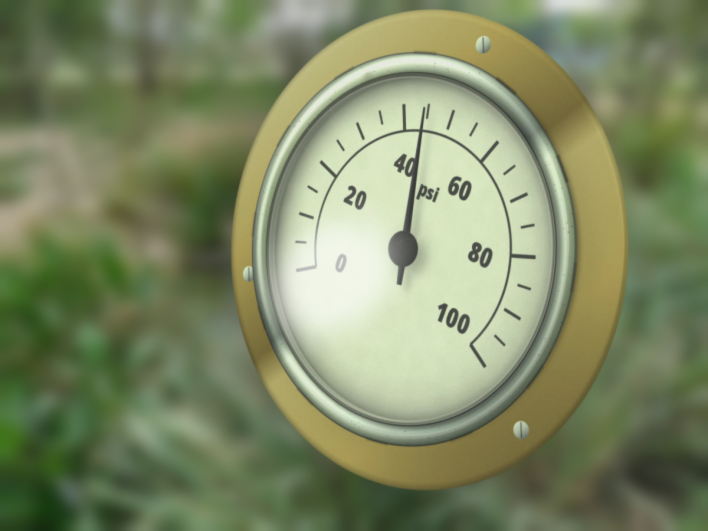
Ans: {"value": 45, "unit": "psi"}
